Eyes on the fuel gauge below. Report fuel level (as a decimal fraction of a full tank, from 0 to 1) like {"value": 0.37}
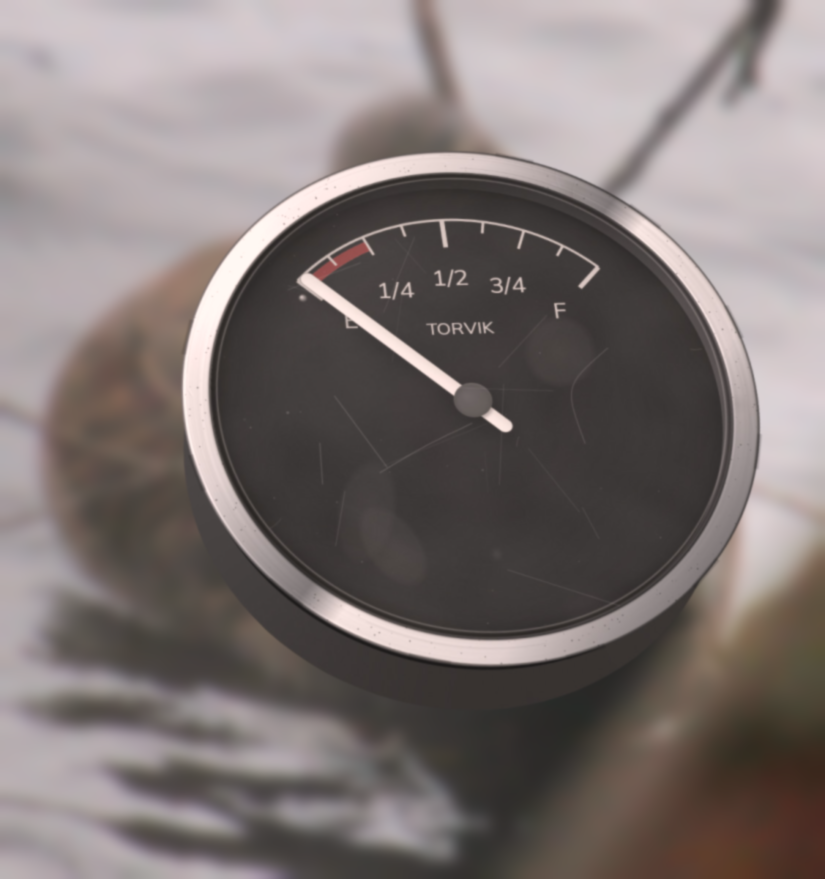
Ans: {"value": 0}
